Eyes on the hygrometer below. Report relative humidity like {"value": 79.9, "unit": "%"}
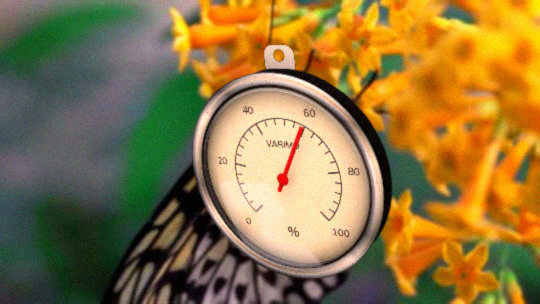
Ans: {"value": 60, "unit": "%"}
